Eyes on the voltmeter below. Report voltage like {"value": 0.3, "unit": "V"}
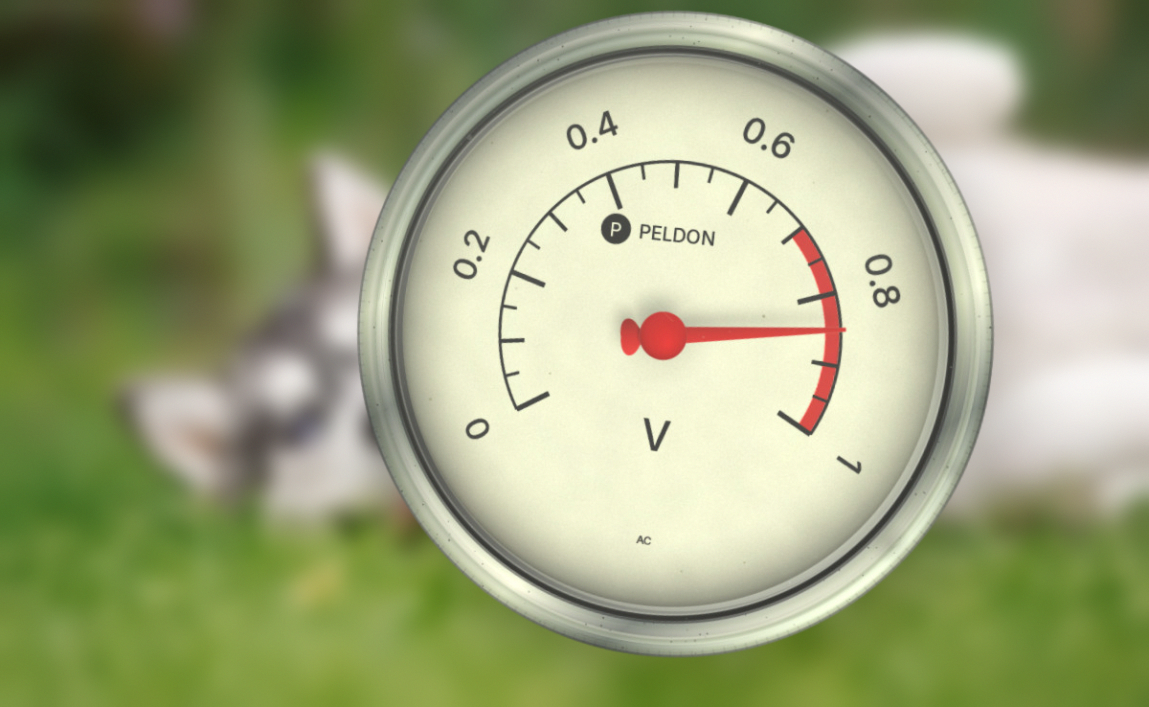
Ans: {"value": 0.85, "unit": "V"}
